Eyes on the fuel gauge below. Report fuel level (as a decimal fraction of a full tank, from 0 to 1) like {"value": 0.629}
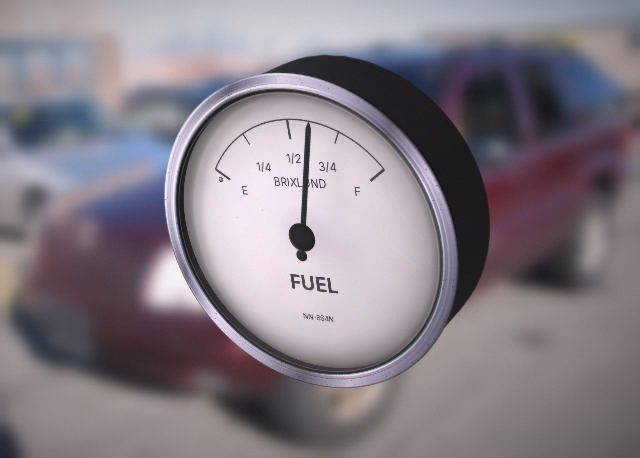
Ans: {"value": 0.625}
